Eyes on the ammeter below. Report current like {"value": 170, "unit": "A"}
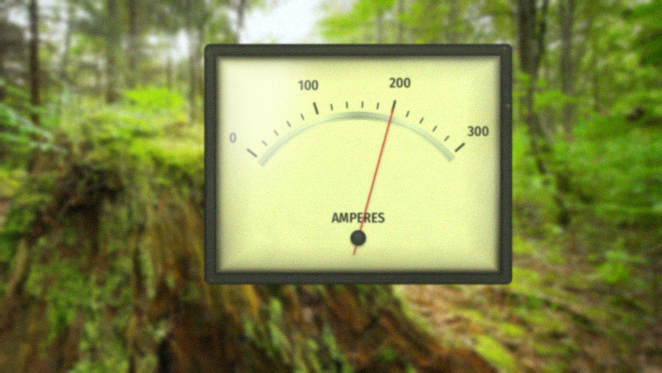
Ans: {"value": 200, "unit": "A"}
